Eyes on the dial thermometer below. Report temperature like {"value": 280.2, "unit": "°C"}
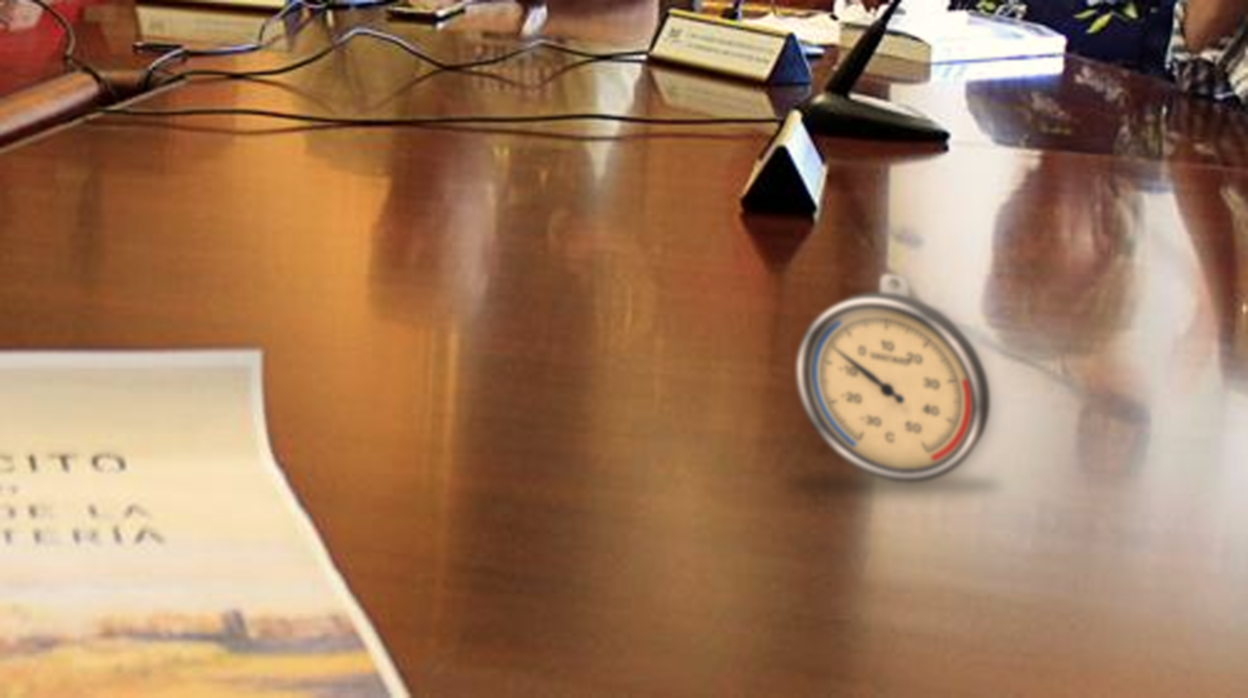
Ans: {"value": -5, "unit": "°C"}
